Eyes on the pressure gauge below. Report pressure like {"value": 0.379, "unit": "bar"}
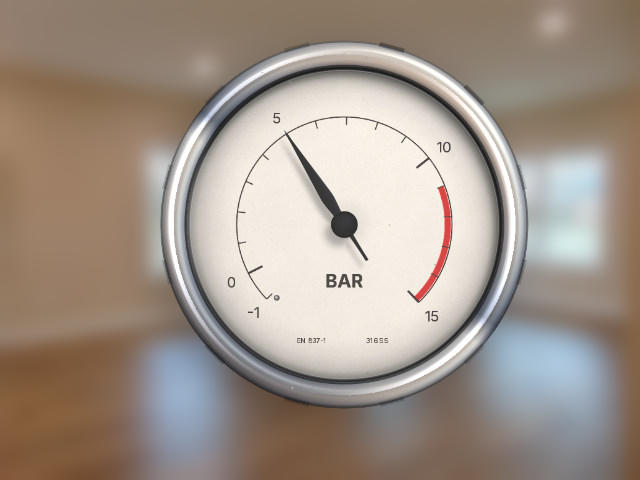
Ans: {"value": 5, "unit": "bar"}
